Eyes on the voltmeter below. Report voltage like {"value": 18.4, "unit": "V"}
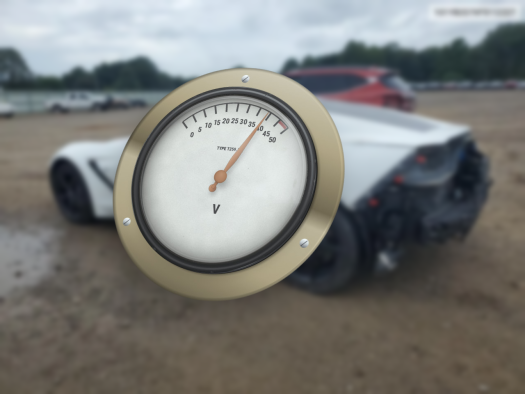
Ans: {"value": 40, "unit": "V"}
